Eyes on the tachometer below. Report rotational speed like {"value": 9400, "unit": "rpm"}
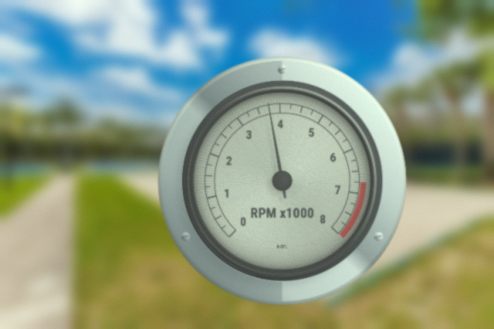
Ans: {"value": 3750, "unit": "rpm"}
